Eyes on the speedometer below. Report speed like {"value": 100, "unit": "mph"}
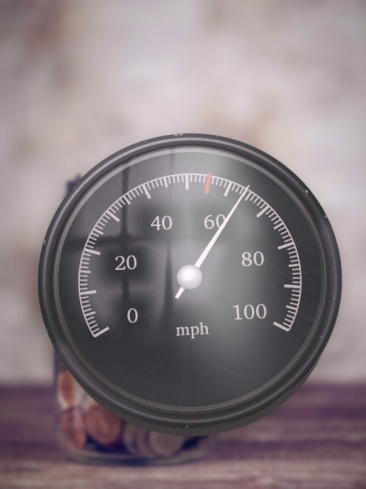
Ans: {"value": 64, "unit": "mph"}
